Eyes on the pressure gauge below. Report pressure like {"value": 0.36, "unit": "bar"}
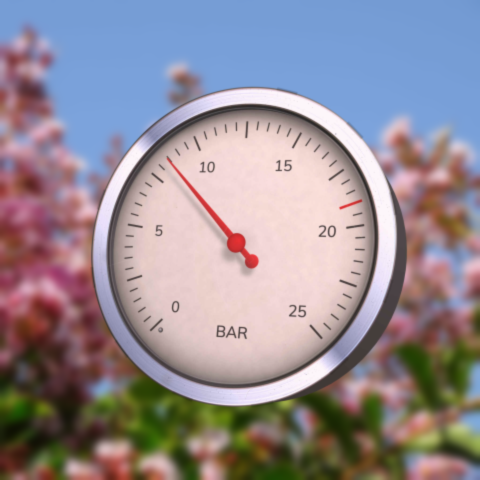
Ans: {"value": 8.5, "unit": "bar"}
